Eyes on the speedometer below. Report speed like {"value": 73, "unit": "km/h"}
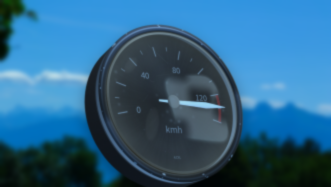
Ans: {"value": 130, "unit": "km/h"}
